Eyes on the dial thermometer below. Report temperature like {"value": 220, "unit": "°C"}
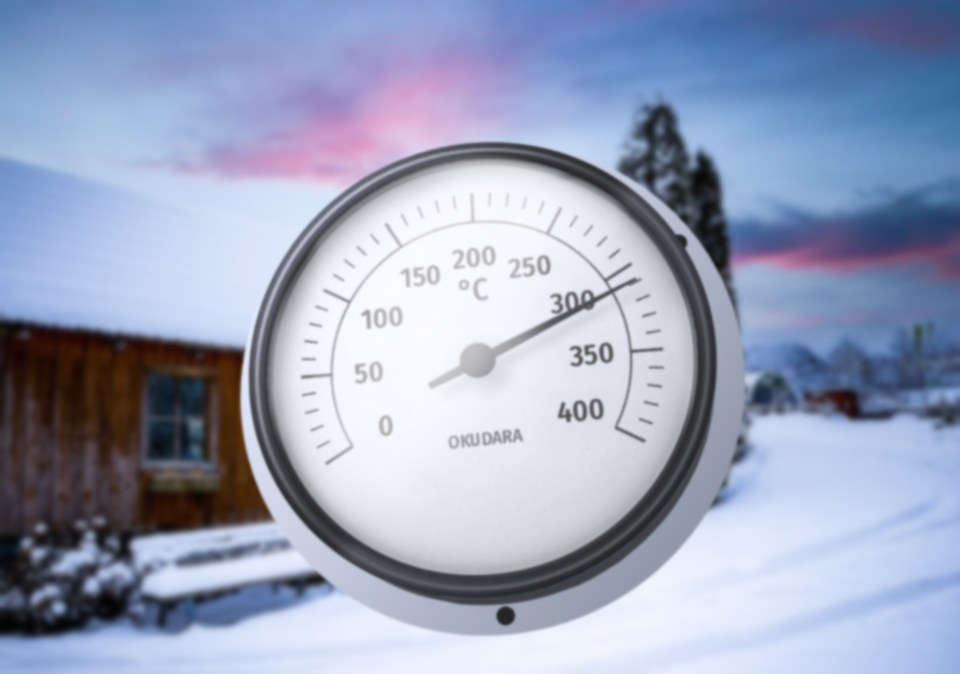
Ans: {"value": 310, "unit": "°C"}
